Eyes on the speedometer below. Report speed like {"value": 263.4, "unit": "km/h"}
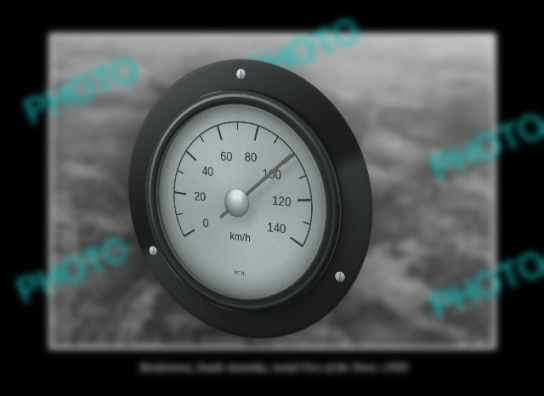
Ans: {"value": 100, "unit": "km/h"}
